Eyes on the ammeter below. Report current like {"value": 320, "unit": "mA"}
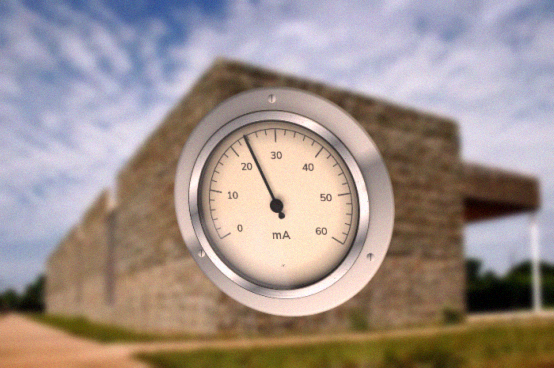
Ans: {"value": 24, "unit": "mA"}
